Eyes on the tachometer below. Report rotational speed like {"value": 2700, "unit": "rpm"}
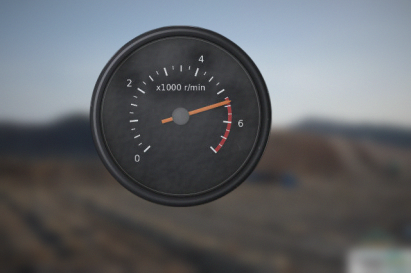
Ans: {"value": 5375, "unit": "rpm"}
